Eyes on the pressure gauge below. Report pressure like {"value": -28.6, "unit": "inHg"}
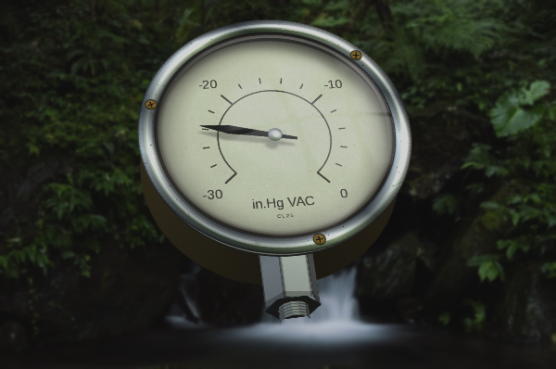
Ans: {"value": -24, "unit": "inHg"}
